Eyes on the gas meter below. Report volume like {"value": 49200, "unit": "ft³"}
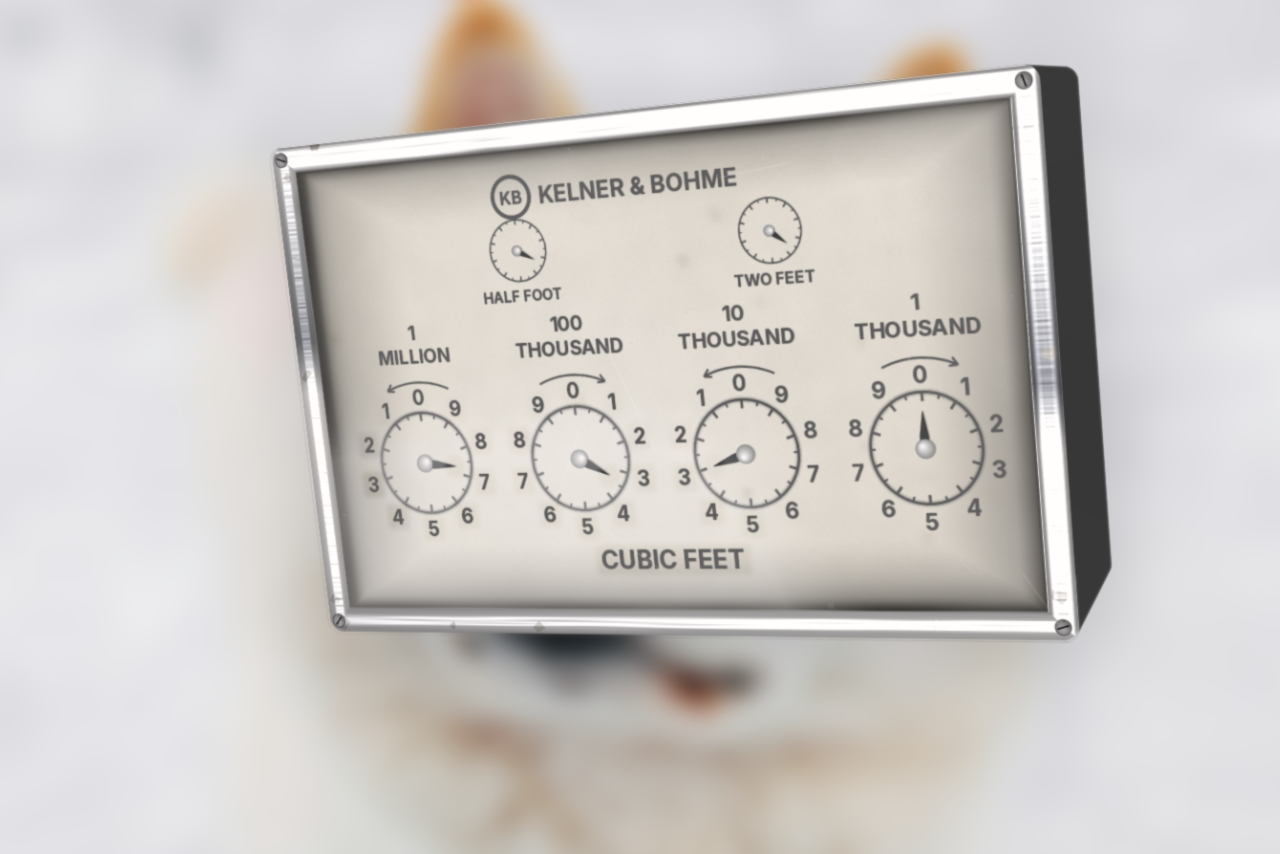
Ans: {"value": 733000, "unit": "ft³"}
